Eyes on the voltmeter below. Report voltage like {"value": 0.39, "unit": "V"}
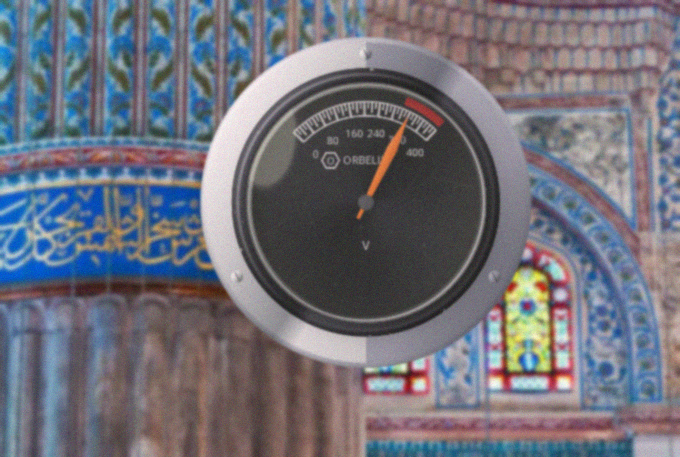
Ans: {"value": 320, "unit": "V"}
